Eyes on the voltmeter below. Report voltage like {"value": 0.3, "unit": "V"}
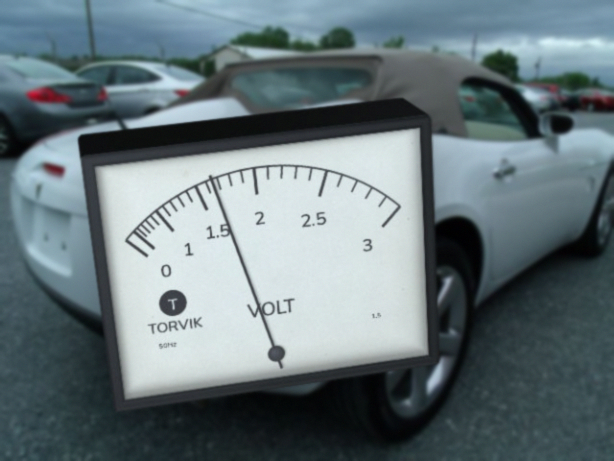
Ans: {"value": 1.65, "unit": "V"}
